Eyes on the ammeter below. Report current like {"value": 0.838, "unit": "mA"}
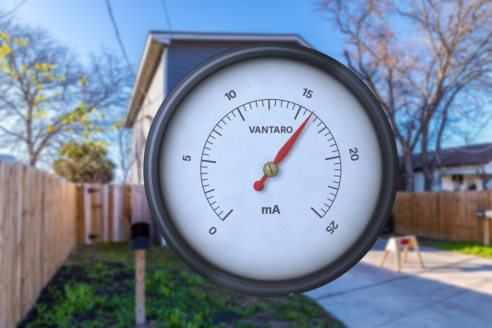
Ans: {"value": 16, "unit": "mA"}
